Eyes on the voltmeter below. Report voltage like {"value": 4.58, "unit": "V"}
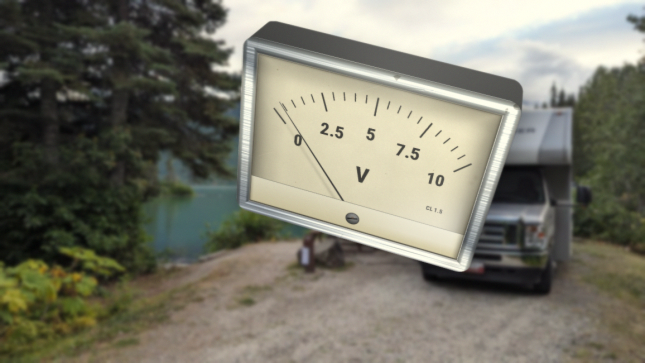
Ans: {"value": 0.5, "unit": "V"}
